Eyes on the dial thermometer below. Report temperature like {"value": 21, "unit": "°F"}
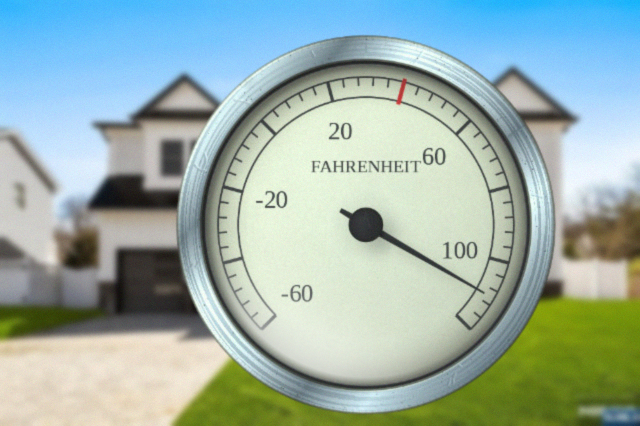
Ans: {"value": 110, "unit": "°F"}
